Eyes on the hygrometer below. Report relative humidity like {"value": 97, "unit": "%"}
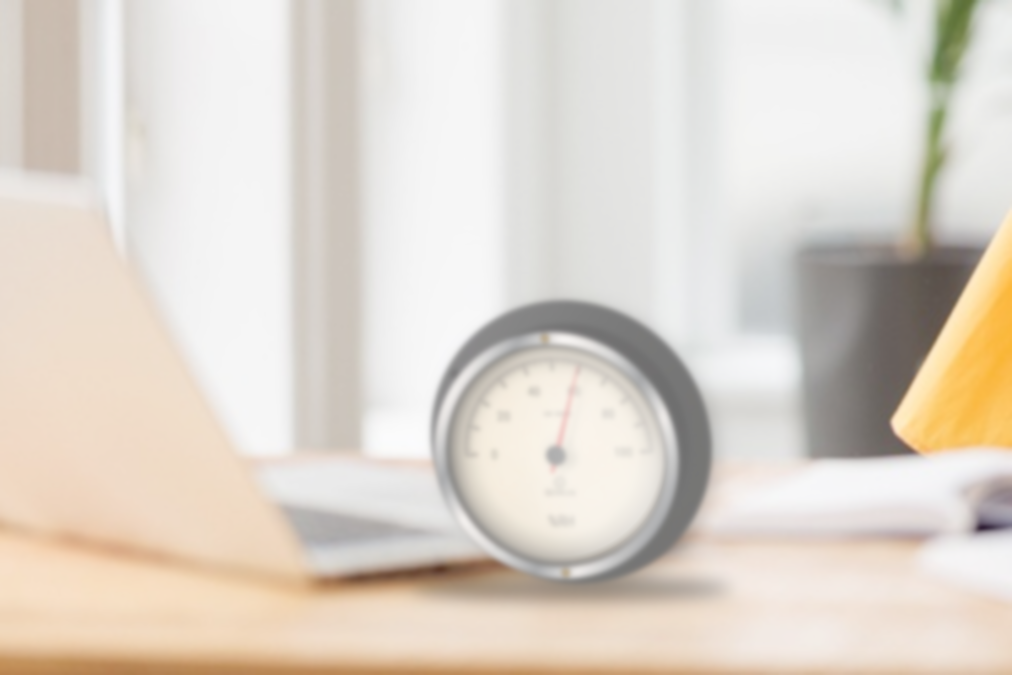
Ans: {"value": 60, "unit": "%"}
